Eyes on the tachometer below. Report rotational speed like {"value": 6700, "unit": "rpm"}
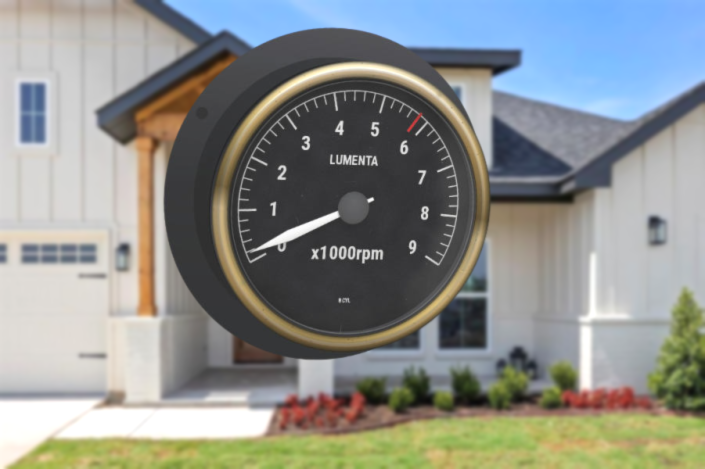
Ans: {"value": 200, "unit": "rpm"}
